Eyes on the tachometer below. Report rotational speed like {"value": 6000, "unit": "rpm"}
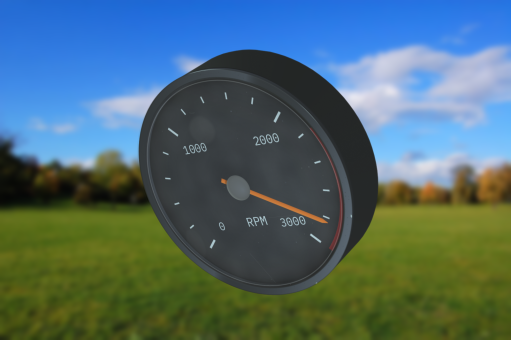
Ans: {"value": 2800, "unit": "rpm"}
